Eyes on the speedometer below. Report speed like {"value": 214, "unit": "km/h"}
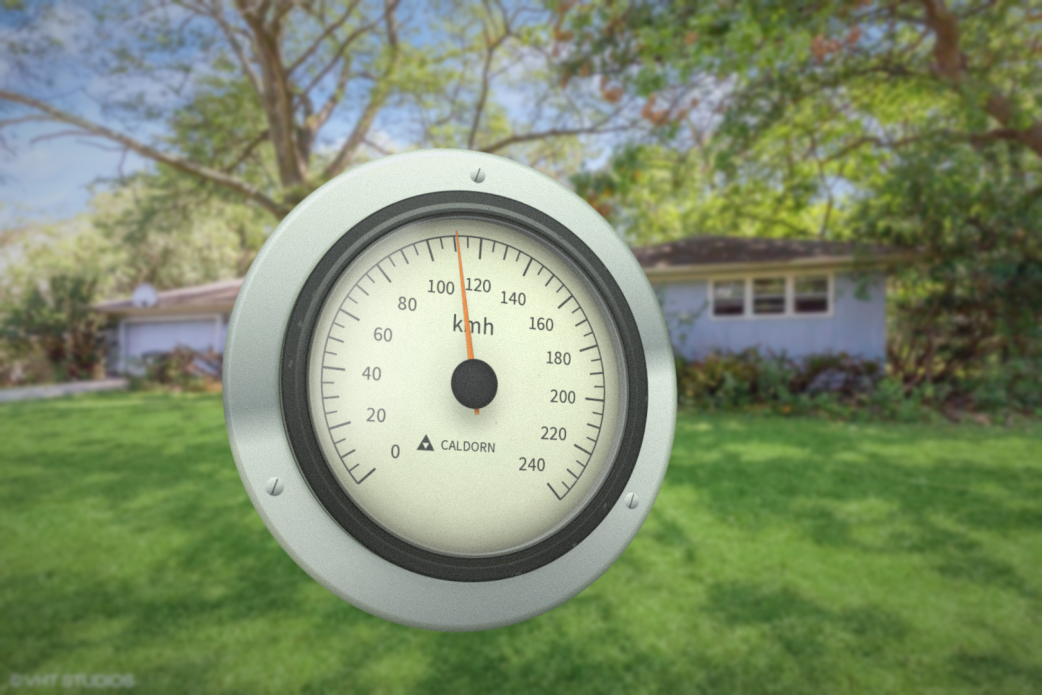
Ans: {"value": 110, "unit": "km/h"}
